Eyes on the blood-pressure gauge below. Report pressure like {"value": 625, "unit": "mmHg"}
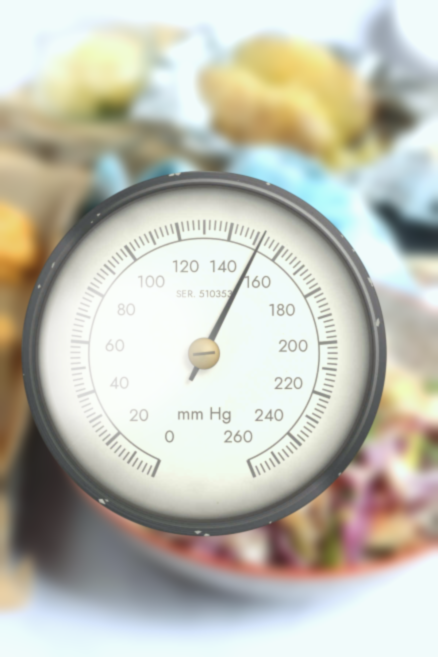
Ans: {"value": 152, "unit": "mmHg"}
